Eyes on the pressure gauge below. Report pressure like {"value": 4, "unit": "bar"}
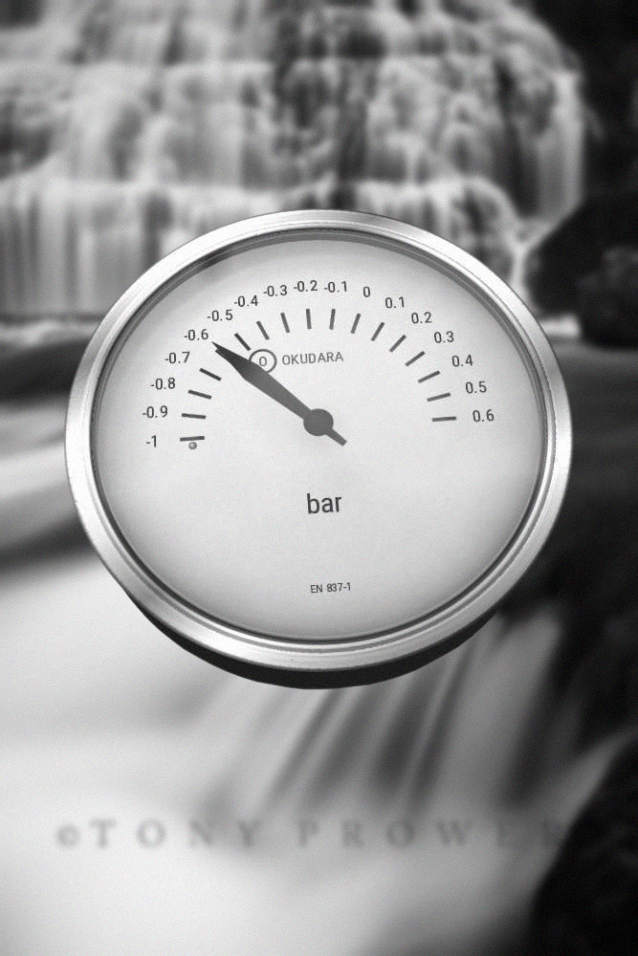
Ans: {"value": -0.6, "unit": "bar"}
